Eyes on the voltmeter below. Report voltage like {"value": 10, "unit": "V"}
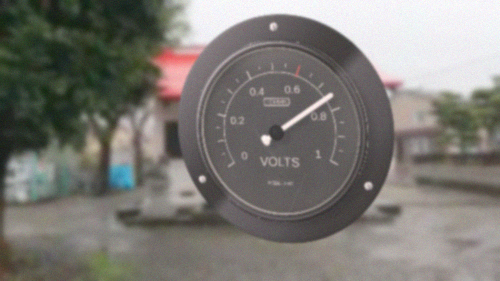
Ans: {"value": 0.75, "unit": "V"}
